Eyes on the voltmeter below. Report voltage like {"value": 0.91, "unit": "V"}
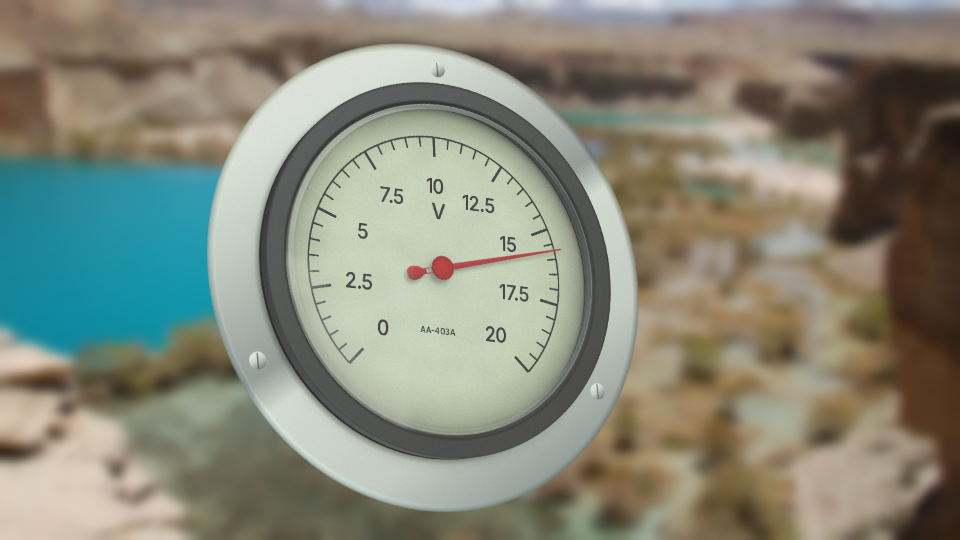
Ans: {"value": 15.75, "unit": "V"}
